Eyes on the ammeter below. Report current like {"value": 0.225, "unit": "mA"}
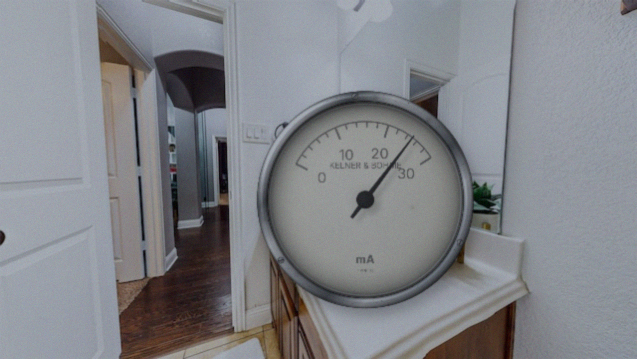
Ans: {"value": 25, "unit": "mA"}
